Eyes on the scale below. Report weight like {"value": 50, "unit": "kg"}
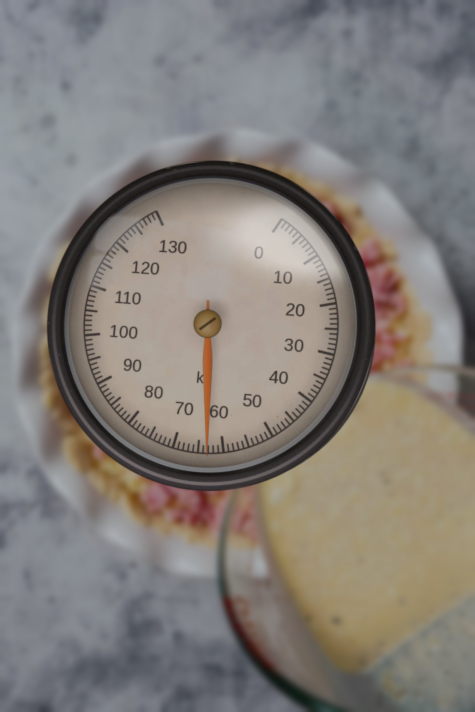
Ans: {"value": 63, "unit": "kg"}
